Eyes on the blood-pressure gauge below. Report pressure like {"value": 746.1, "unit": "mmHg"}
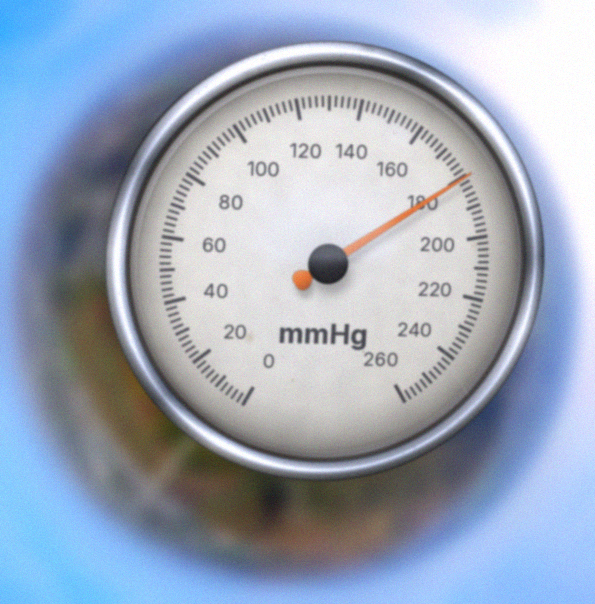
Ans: {"value": 180, "unit": "mmHg"}
